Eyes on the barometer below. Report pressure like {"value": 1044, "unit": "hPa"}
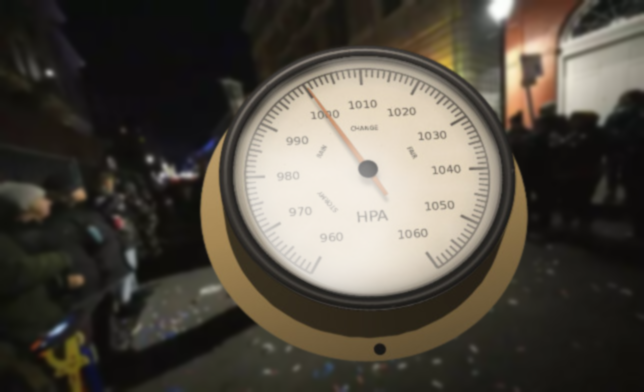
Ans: {"value": 1000, "unit": "hPa"}
